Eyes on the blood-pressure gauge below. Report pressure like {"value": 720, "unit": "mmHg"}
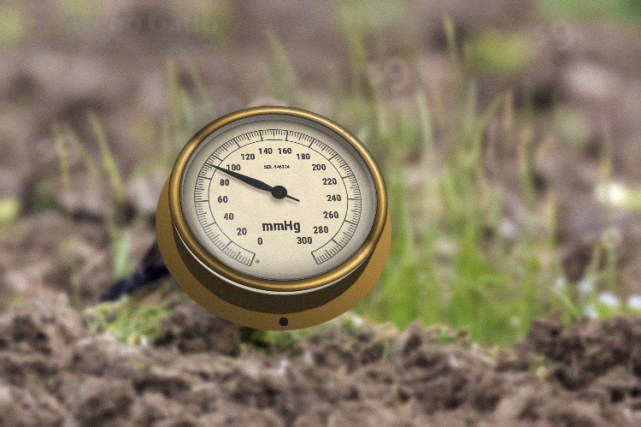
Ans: {"value": 90, "unit": "mmHg"}
